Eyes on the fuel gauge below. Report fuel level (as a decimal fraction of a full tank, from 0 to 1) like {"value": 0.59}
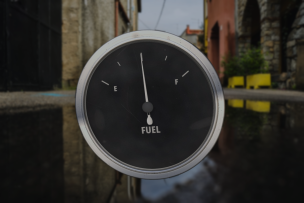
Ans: {"value": 0.5}
